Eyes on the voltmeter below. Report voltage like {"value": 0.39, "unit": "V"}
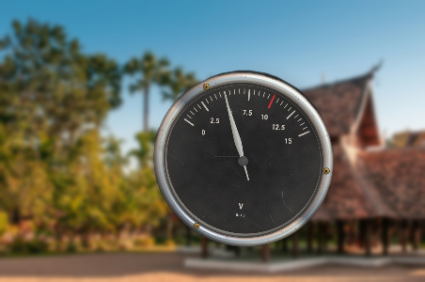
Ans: {"value": 5, "unit": "V"}
